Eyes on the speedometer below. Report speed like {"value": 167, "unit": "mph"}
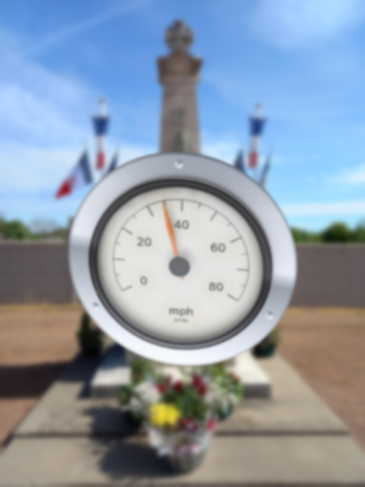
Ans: {"value": 35, "unit": "mph"}
